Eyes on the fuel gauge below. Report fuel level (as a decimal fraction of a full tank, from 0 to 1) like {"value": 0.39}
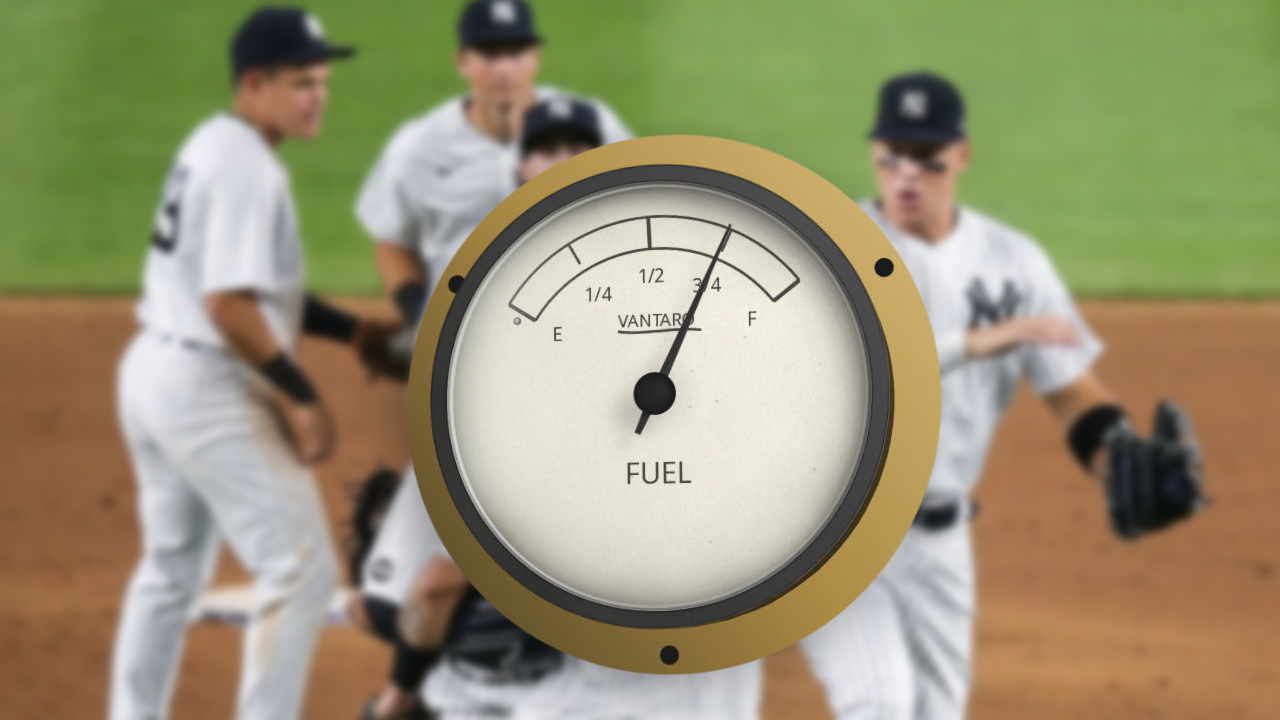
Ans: {"value": 0.75}
